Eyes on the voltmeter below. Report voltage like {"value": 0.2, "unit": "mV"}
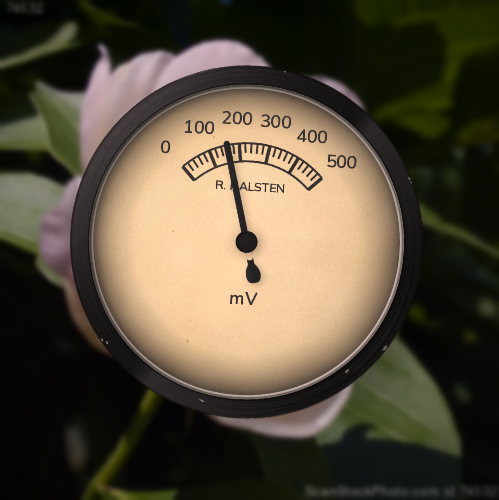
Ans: {"value": 160, "unit": "mV"}
